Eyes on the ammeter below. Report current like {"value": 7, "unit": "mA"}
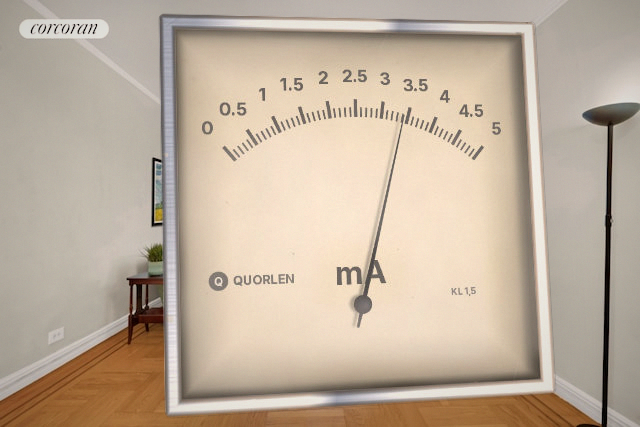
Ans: {"value": 3.4, "unit": "mA"}
